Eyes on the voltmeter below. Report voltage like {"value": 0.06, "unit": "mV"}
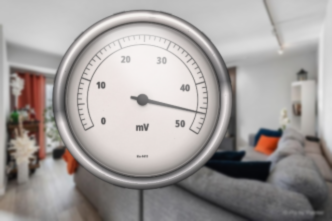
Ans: {"value": 46, "unit": "mV"}
